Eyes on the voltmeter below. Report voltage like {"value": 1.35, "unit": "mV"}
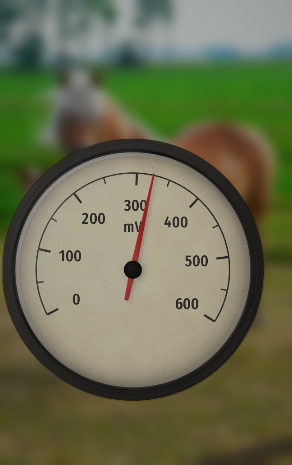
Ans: {"value": 325, "unit": "mV"}
